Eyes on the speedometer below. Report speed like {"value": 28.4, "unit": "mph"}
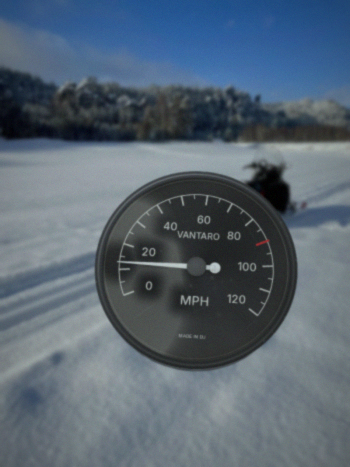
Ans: {"value": 12.5, "unit": "mph"}
